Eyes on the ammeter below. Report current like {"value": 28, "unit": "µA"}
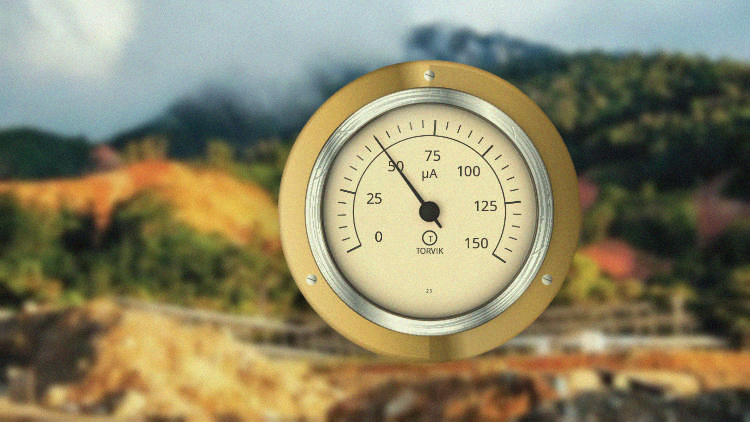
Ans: {"value": 50, "unit": "µA"}
